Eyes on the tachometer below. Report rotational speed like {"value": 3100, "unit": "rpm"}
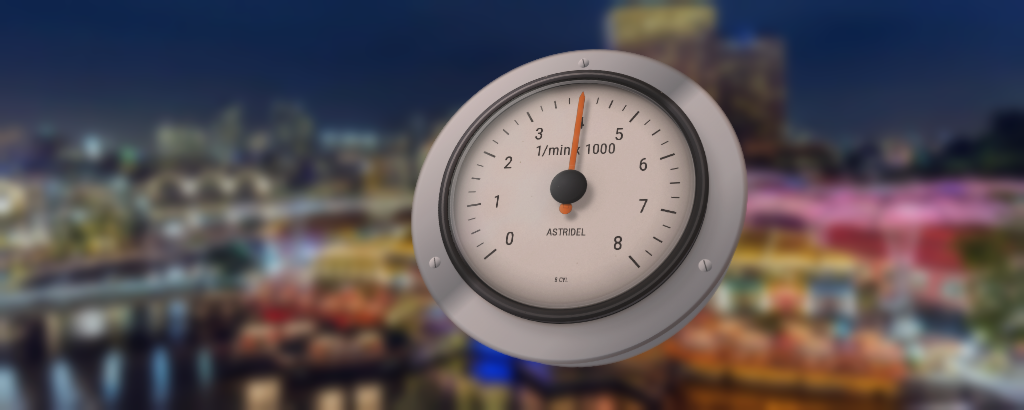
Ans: {"value": 4000, "unit": "rpm"}
